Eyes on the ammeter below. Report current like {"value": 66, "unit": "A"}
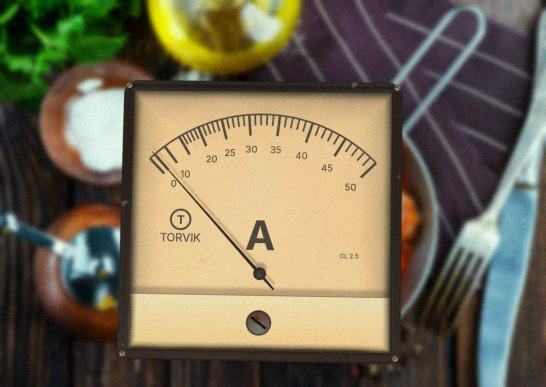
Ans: {"value": 5, "unit": "A"}
